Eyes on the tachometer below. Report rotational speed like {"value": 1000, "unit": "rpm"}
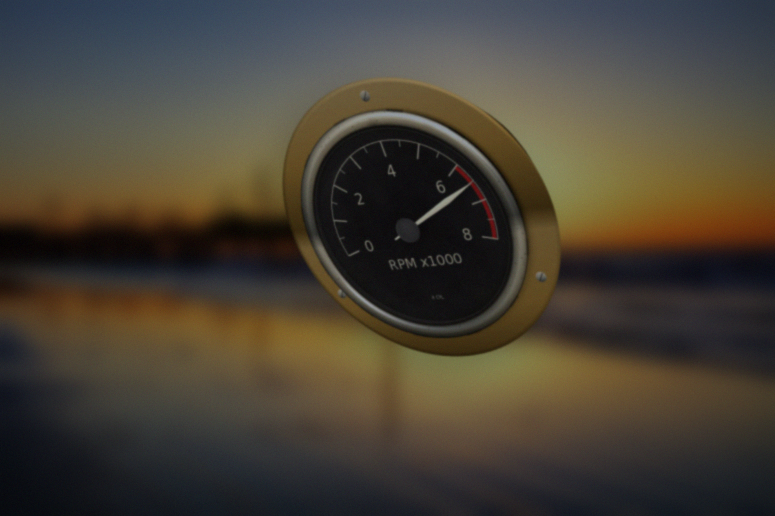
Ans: {"value": 6500, "unit": "rpm"}
